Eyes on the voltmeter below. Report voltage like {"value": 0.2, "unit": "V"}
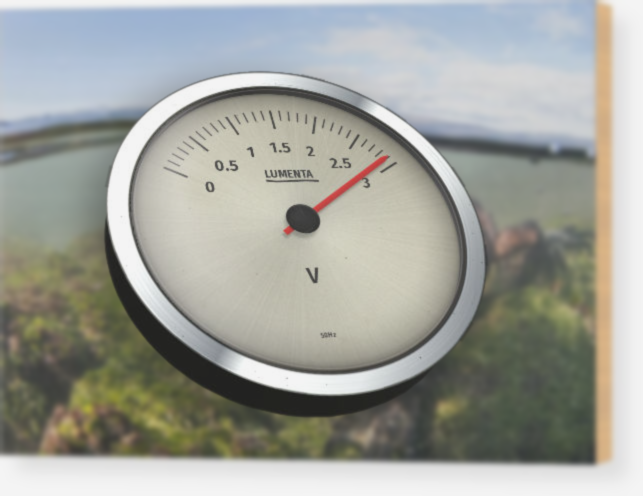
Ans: {"value": 2.9, "unit": "V"}
